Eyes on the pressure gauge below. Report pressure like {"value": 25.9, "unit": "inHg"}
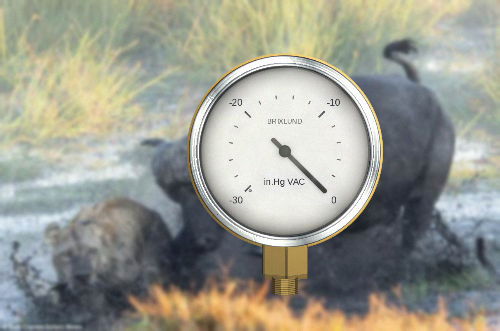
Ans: {"value": 0, "unit": "inHg"}
